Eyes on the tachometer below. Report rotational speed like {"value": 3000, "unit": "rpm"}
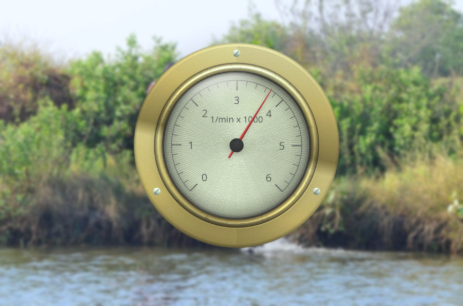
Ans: {"value": 3700, "unit": "rpm"}
